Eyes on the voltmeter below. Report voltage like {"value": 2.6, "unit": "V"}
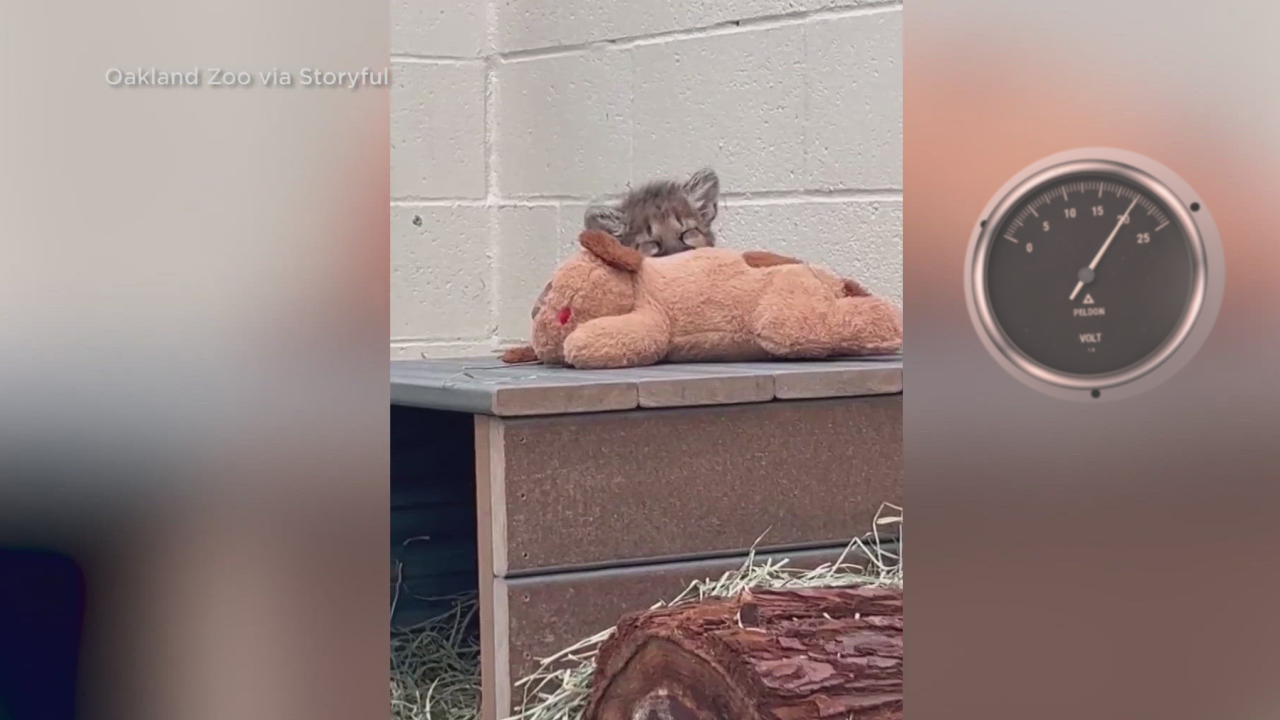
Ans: {"value": 20, "unit": "V"}
